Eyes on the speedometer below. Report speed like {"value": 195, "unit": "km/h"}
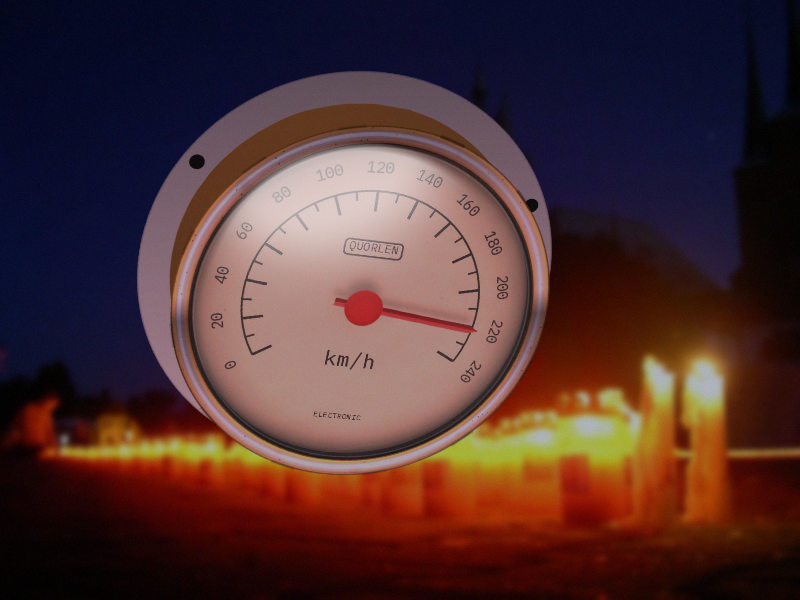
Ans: {"value": 220, "unit": "km/h"}
